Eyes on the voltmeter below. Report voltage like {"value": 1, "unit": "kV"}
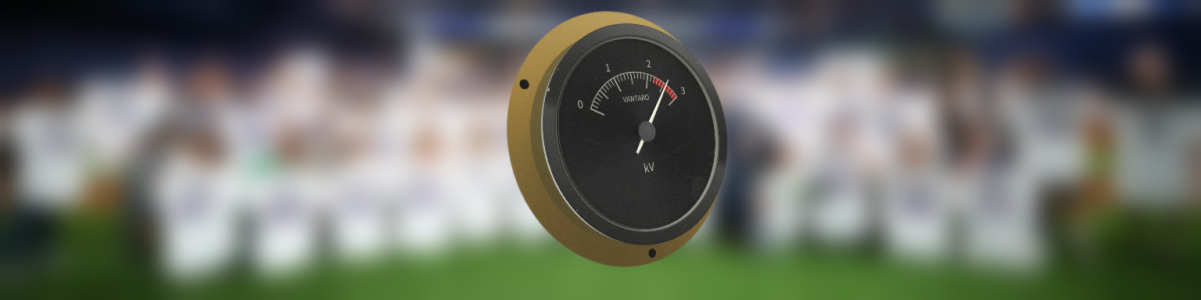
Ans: {"value": 2.5, "unit": "kV"}
